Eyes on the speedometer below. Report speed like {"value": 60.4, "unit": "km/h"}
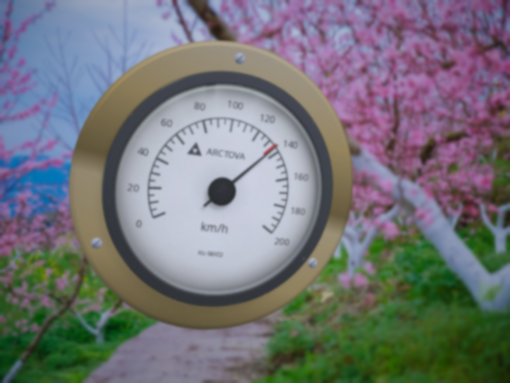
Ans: {"value": 135, "unit": "km/h"}
